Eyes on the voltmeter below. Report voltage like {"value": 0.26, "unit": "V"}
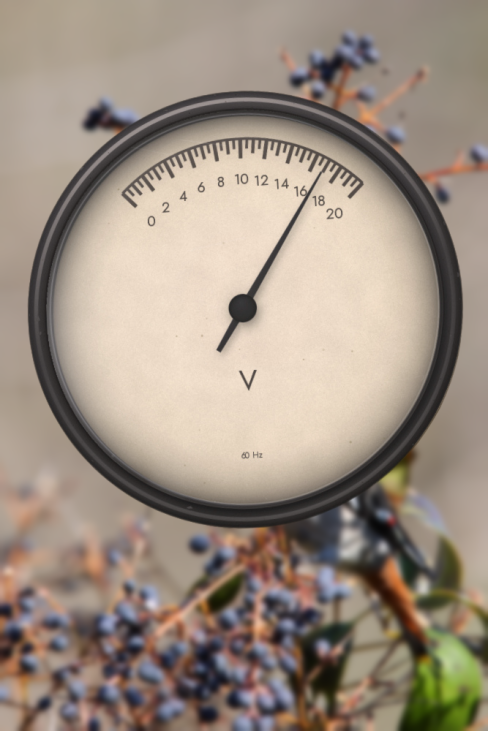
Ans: {"value": 17, "unit": "V"}
